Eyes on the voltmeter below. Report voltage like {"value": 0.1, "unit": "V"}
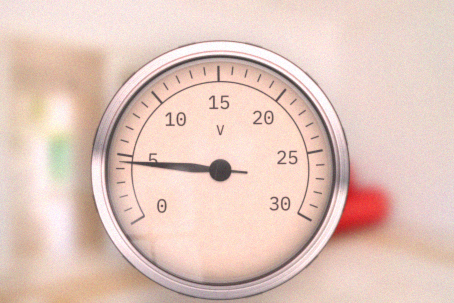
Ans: {"value": 4.5, "unit": "V"}
